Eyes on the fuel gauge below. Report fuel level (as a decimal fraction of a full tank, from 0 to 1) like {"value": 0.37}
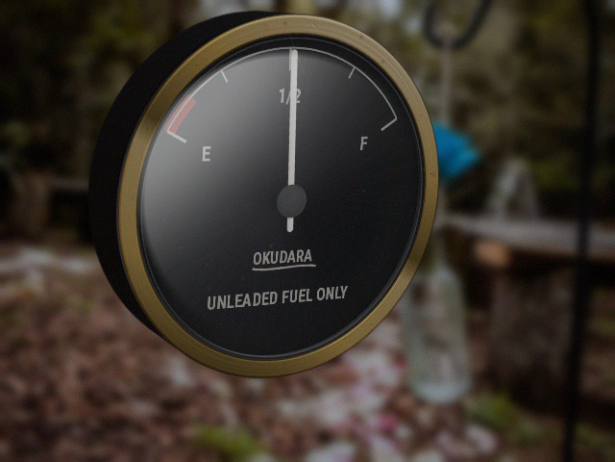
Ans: {"value": 0.5}
